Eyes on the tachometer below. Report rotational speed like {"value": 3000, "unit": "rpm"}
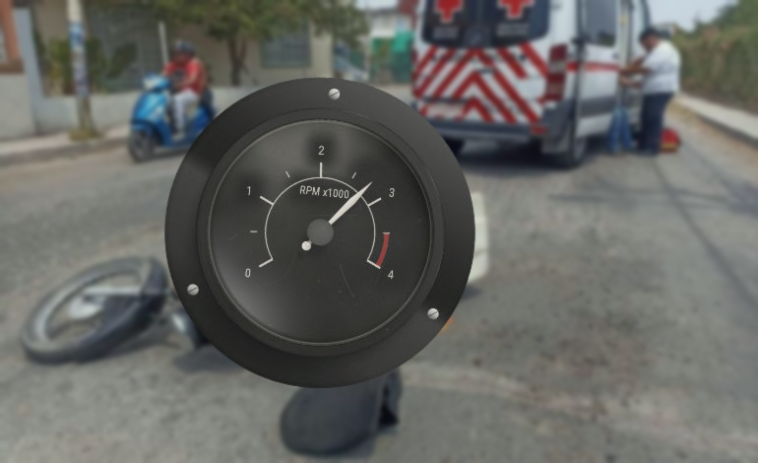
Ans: {"value": 2750, "unit": "rpm"}
